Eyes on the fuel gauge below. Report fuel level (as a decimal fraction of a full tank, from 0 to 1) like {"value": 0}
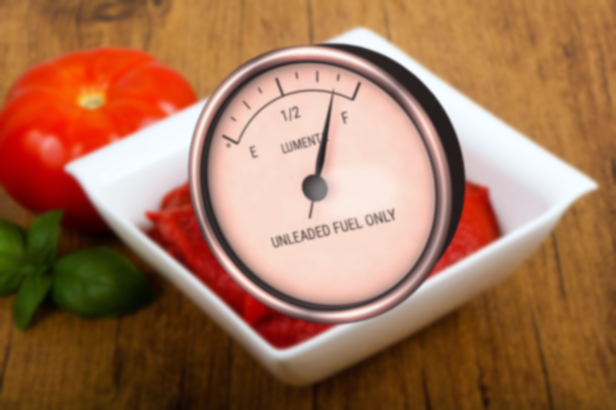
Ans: {"value": 0.875}
